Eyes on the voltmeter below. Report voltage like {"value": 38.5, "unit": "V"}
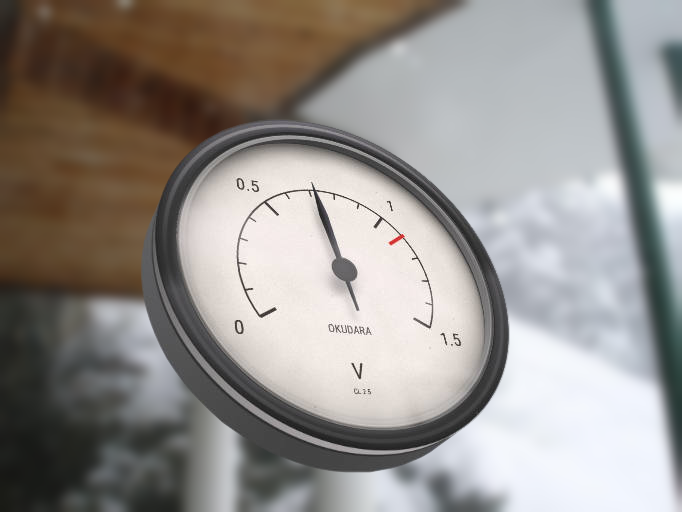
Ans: {"value": 0.7, "unit": "V"}
